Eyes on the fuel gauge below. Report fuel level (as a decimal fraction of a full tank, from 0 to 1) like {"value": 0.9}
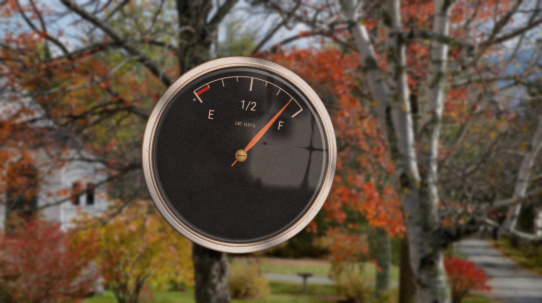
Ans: {"value": 0.875}
